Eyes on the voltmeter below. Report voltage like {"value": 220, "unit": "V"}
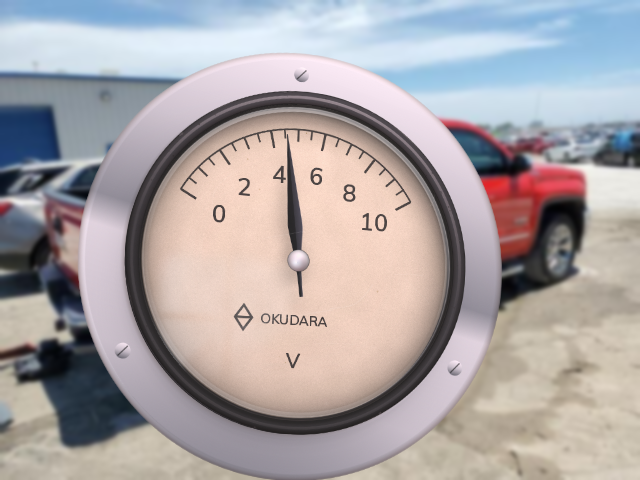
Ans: {"value": 4.5, "unit": "V"}
